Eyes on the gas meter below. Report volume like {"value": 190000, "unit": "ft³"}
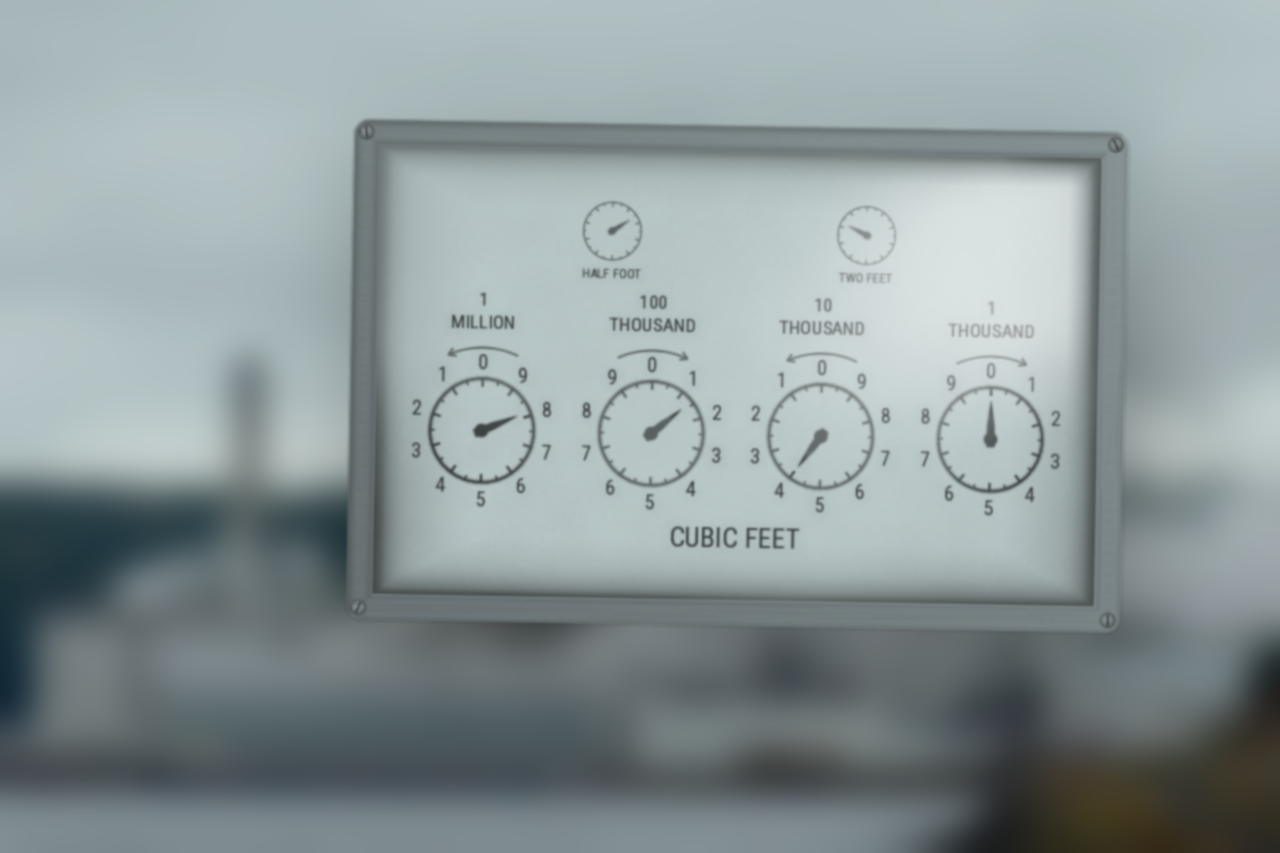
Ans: {"value": 814000, "unit": "ft³"}
